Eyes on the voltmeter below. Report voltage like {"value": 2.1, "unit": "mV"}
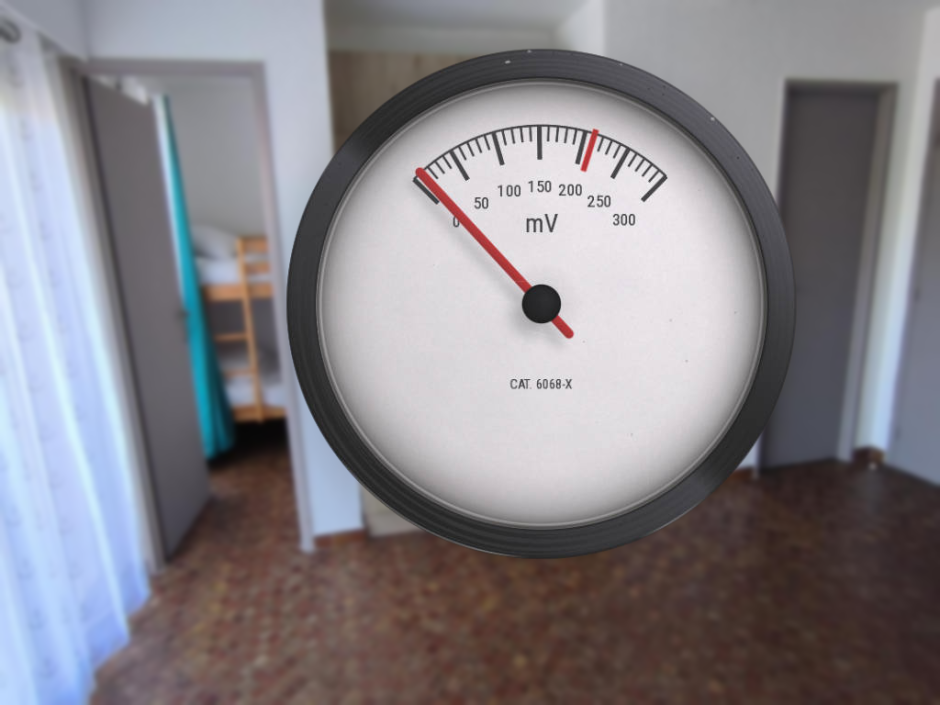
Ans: {"value": 10, "unit": "mV"}
